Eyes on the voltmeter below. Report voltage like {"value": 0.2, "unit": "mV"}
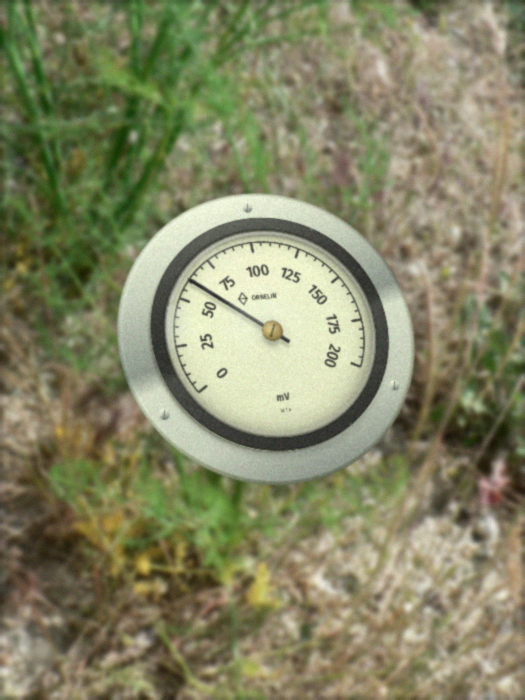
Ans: {"value": 60, "unit": "mV"}
